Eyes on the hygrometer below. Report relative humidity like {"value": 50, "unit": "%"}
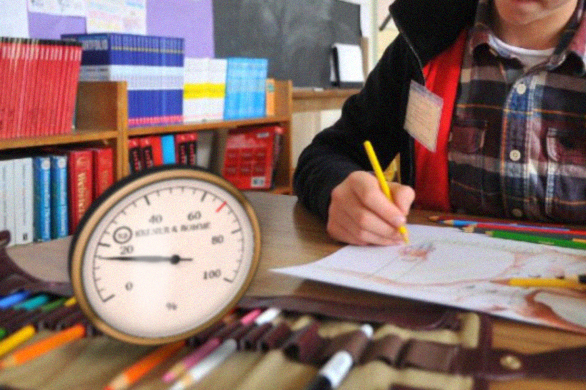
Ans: {"value": 16, "unit": "%"}
